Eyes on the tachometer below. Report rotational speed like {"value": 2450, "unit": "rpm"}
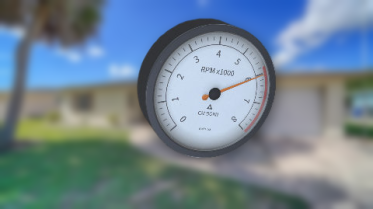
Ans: {"value": 6000, "unit": "rpm"}
